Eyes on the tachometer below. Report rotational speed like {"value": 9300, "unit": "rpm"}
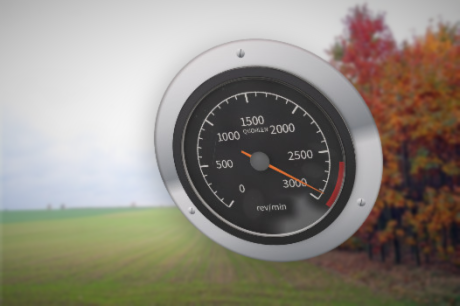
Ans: {"value": 2900, "unit": "rpm"}
